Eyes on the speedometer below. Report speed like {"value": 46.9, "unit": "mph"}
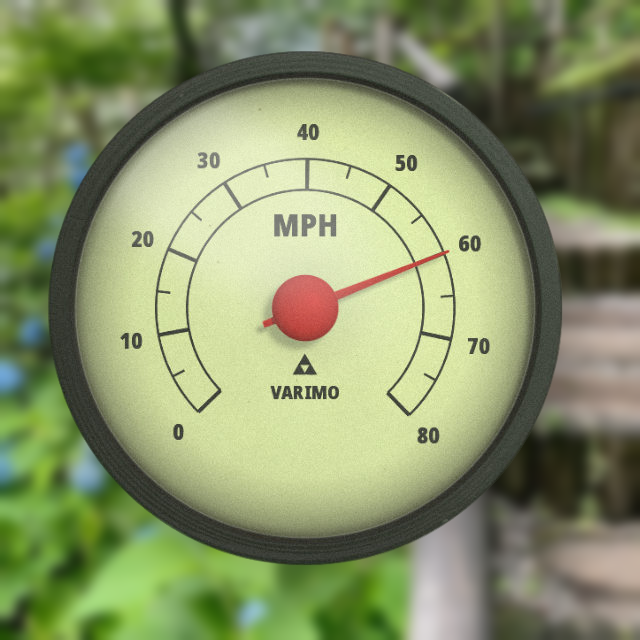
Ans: {"value": 60, "unit": "mph"}
